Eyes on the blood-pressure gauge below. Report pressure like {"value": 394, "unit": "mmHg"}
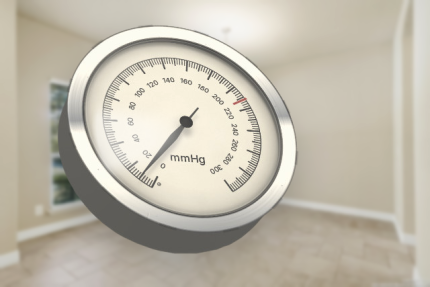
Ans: {"value": 10, "unit": "mmHg"}
